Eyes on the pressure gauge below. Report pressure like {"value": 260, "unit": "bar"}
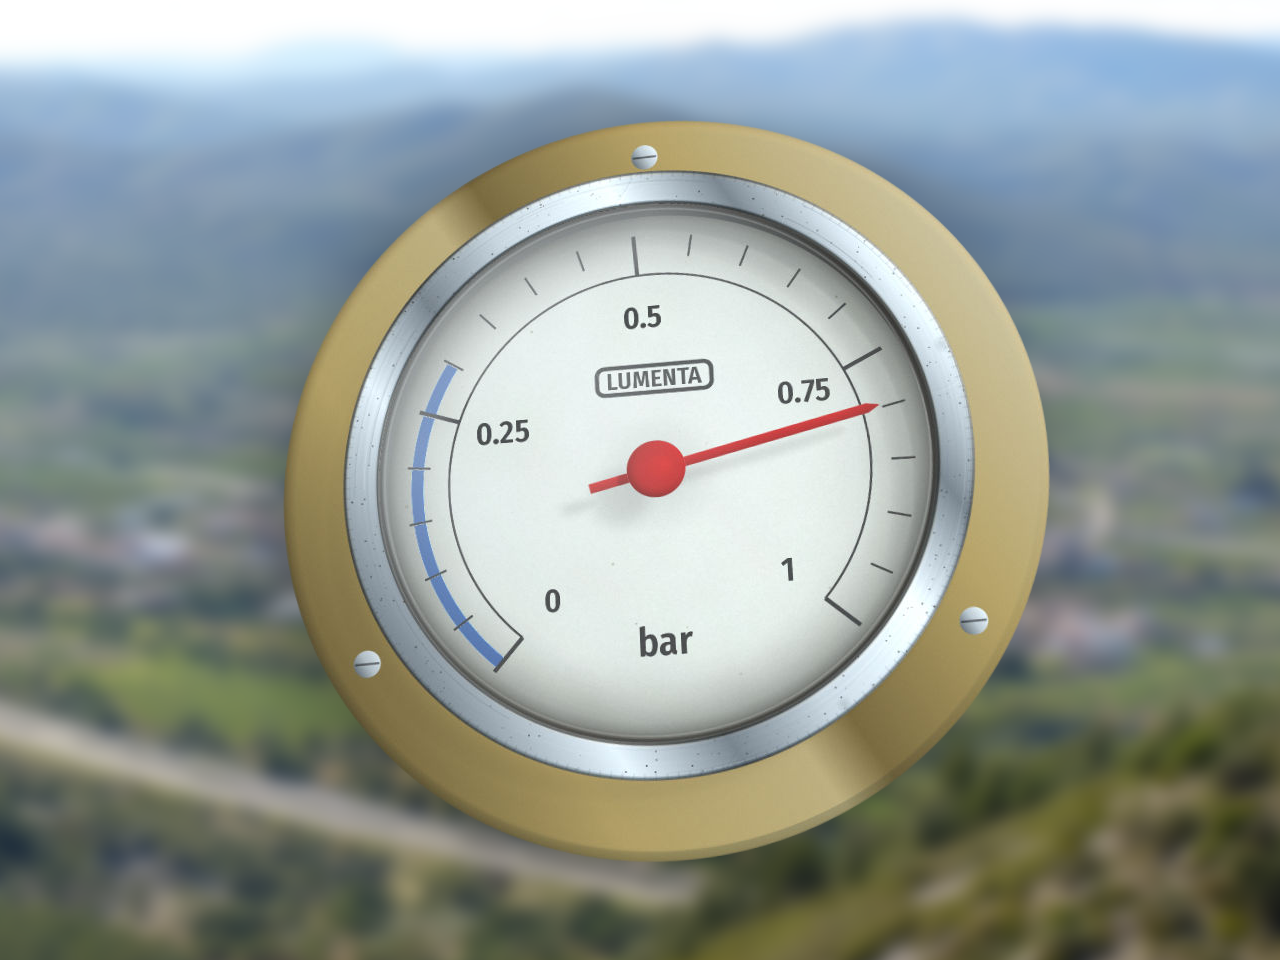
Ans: {"value": 0.8, "unit": "bar"}
